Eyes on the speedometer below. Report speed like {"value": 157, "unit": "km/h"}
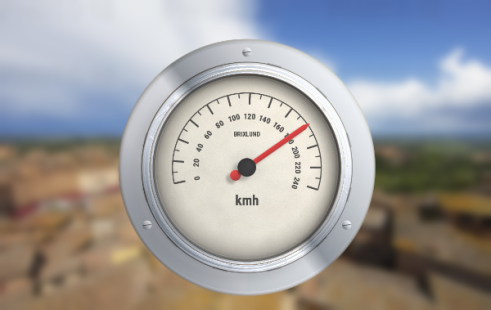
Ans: {"value": 180, "unit": "km/h"}
